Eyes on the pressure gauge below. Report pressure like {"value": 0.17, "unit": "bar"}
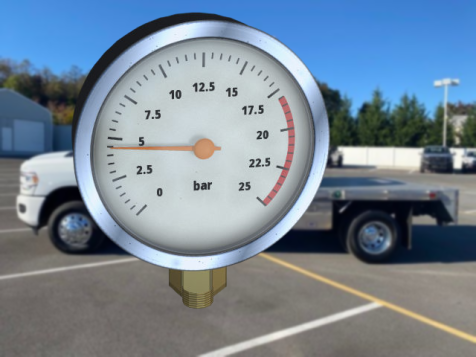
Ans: {"value": 4.5, "unit": "bar"}
